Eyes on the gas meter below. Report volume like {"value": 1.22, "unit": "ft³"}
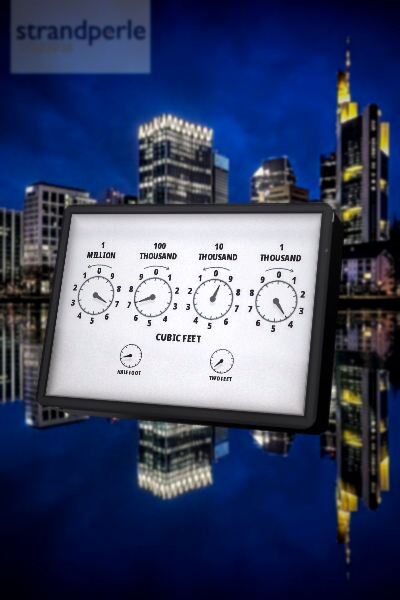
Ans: {"value": 669400, "unit": "ft³"}
